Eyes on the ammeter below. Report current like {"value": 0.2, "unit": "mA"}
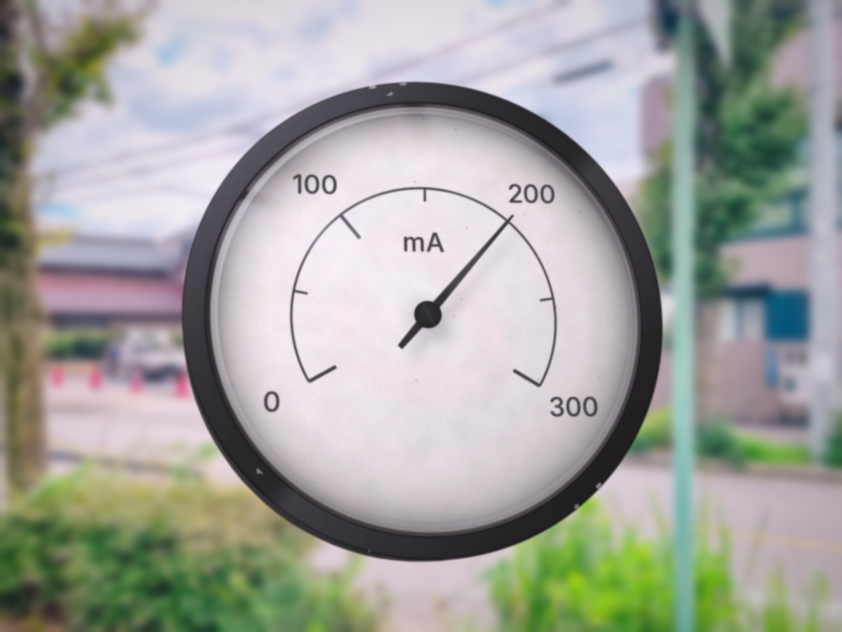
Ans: {"value": 200, "unit": "mA"}
